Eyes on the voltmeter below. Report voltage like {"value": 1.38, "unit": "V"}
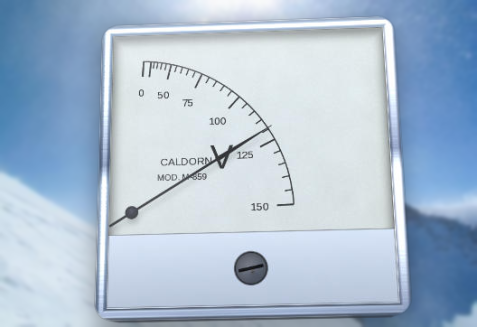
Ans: {"value": 120, "unit": "V"}
